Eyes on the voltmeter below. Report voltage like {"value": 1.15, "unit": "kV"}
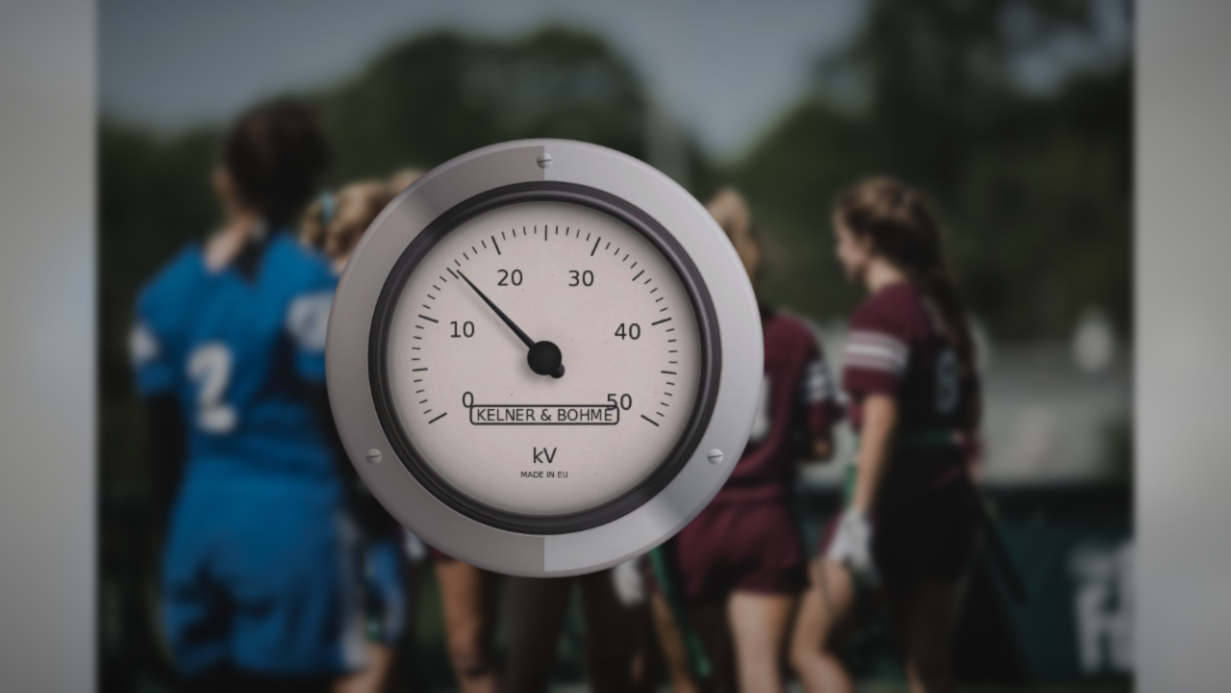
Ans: {"value": 15.5, "unit": "kV"}
